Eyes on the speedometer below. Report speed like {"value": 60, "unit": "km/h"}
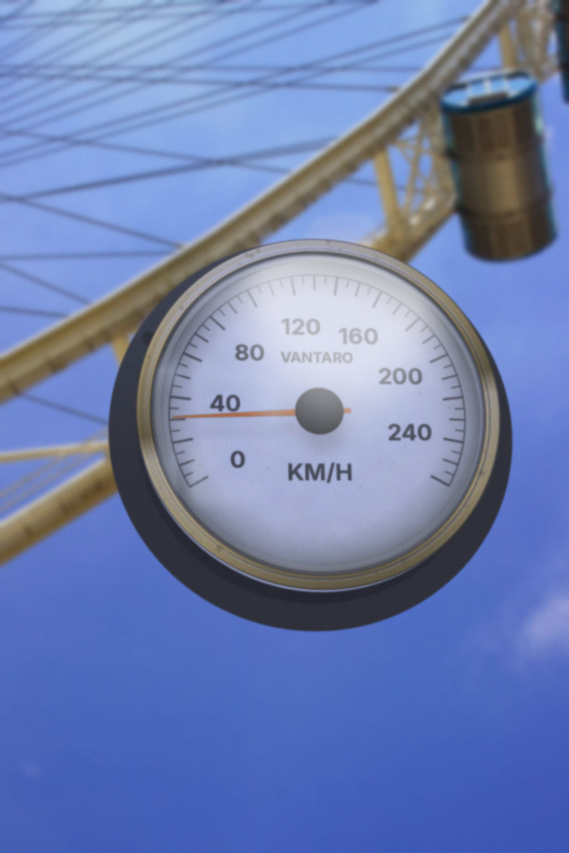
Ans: {"value": 30, "unit": "km/h"}
